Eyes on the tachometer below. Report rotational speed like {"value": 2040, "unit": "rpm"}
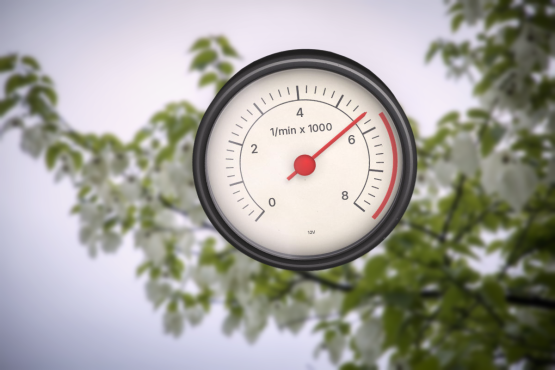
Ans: {"value": 5600, "unit": "rpm"}
